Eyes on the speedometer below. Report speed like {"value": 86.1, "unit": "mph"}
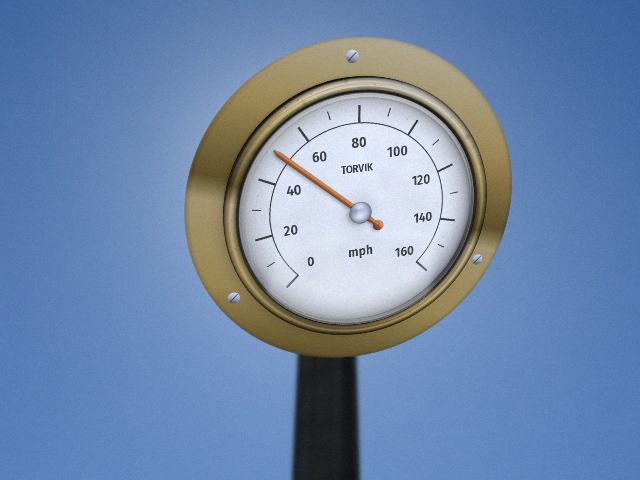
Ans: {"value": 50, "unit": "mph"}
